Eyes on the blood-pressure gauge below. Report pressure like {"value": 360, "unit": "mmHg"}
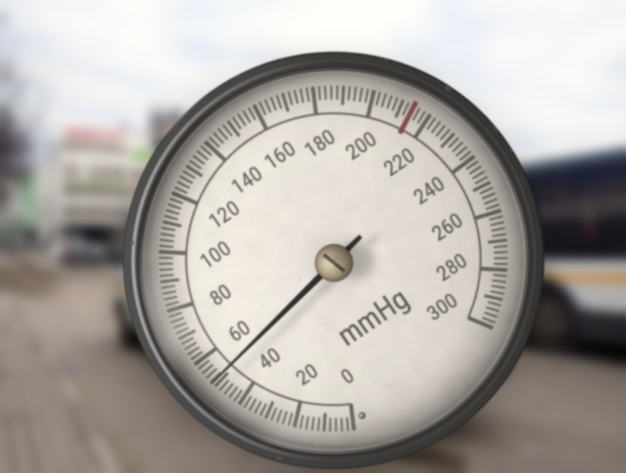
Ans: {"value": 52, "unit": "mmHg"}
